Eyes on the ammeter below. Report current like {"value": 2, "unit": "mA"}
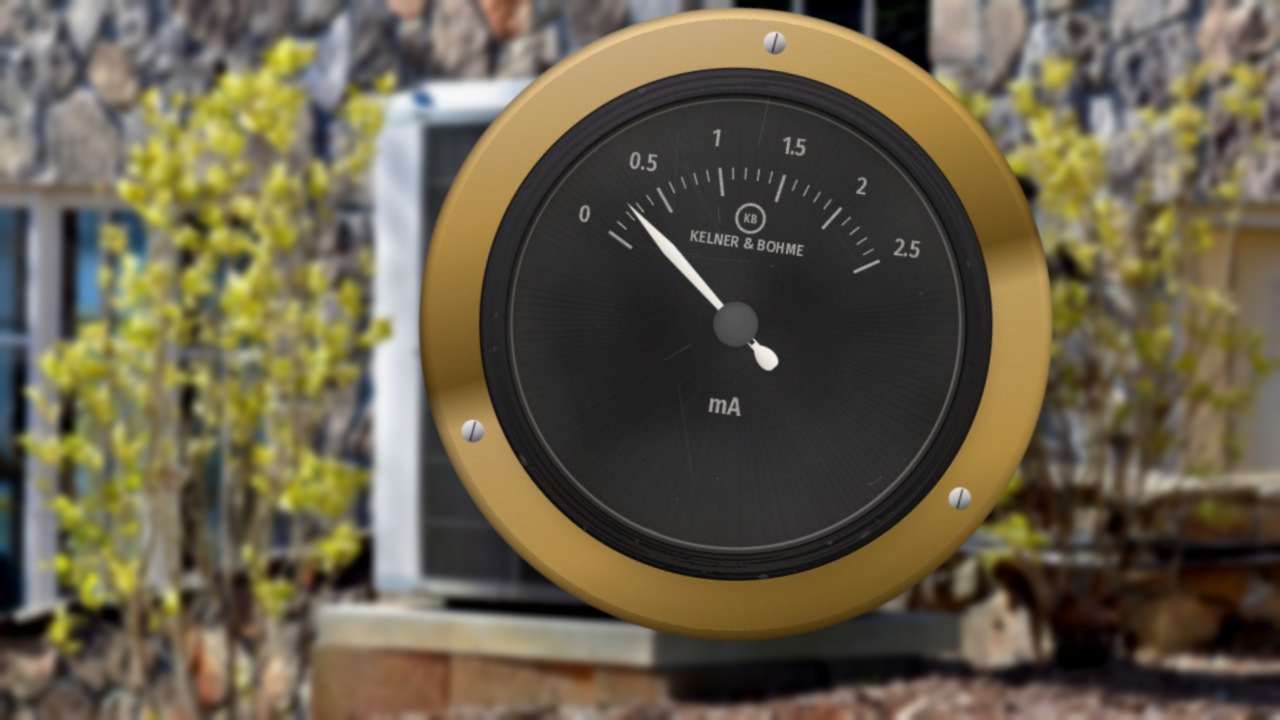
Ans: {"value": 0.25, "unit": "mA"}
